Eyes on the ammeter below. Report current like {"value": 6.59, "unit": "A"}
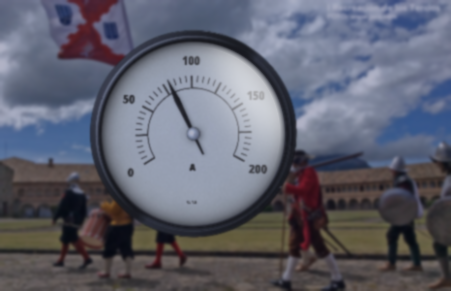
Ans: {"value": 80, "unit": "A"}
